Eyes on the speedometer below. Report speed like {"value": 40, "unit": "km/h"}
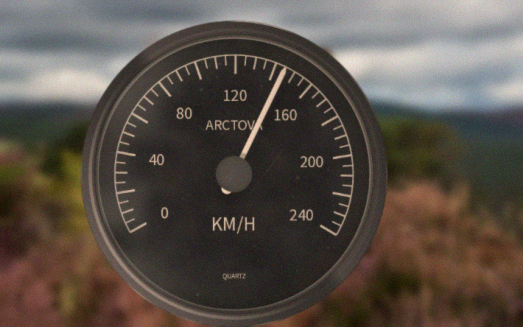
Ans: {"value": 145, "unit": "km/h"}
